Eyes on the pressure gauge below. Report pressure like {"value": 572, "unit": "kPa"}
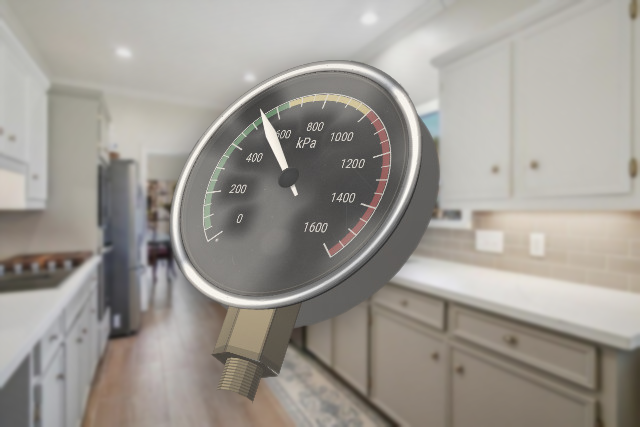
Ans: {"value": 550, "unit": "kPa"}
